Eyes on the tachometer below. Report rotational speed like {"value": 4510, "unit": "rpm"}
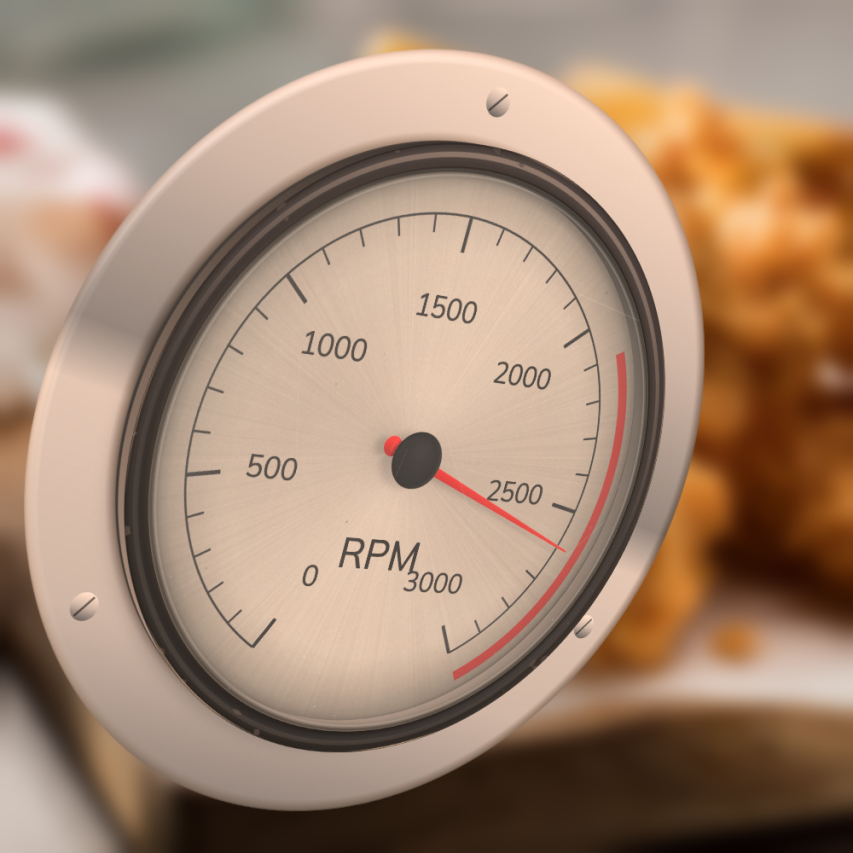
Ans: {"value": 2600, "unit": "rpm"}
